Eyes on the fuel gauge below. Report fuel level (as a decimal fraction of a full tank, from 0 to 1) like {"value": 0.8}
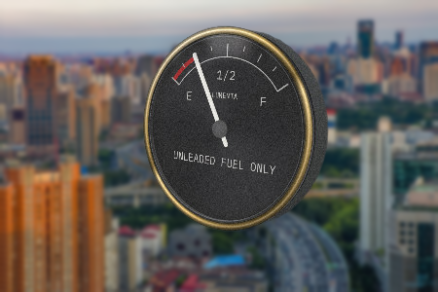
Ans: {"value": 0.25}
